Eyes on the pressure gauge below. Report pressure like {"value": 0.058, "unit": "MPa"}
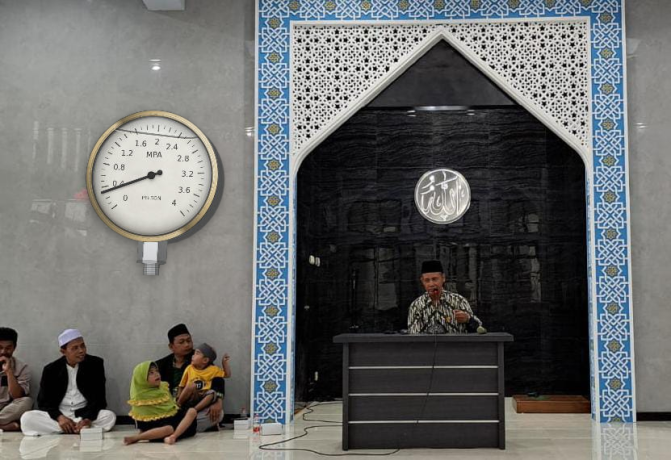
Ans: {"value": 0.3, "unit": "MPa"}
